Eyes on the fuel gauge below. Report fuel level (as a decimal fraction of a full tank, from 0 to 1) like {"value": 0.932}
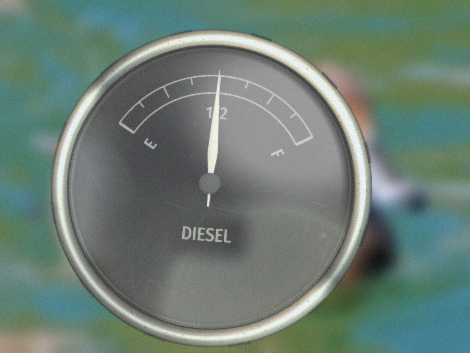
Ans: {"value": 0.5}
